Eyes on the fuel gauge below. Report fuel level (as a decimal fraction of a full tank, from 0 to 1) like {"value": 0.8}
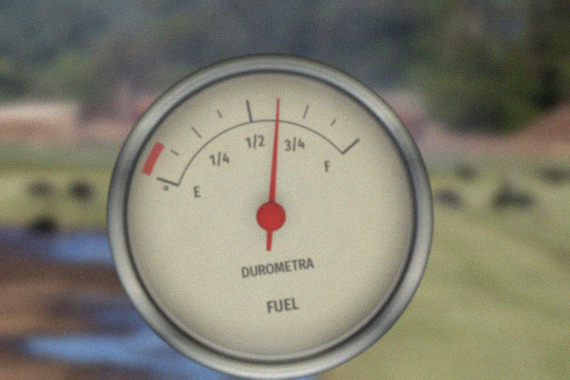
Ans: {"value": 0.625}
